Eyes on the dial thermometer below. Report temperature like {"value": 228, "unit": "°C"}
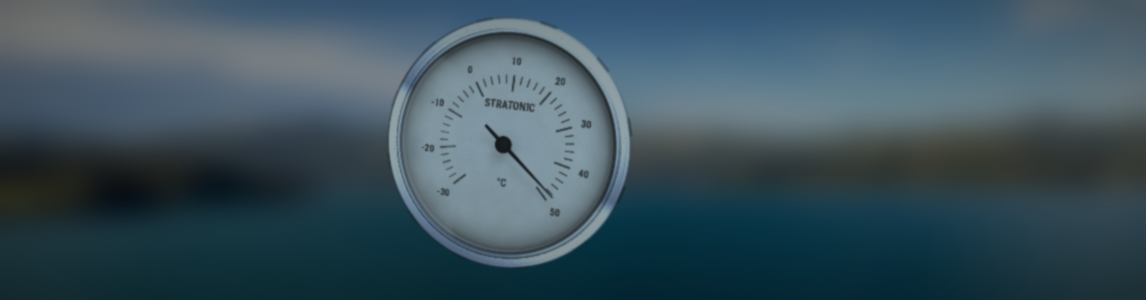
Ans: {"value": 48, "unit": "°C"}
